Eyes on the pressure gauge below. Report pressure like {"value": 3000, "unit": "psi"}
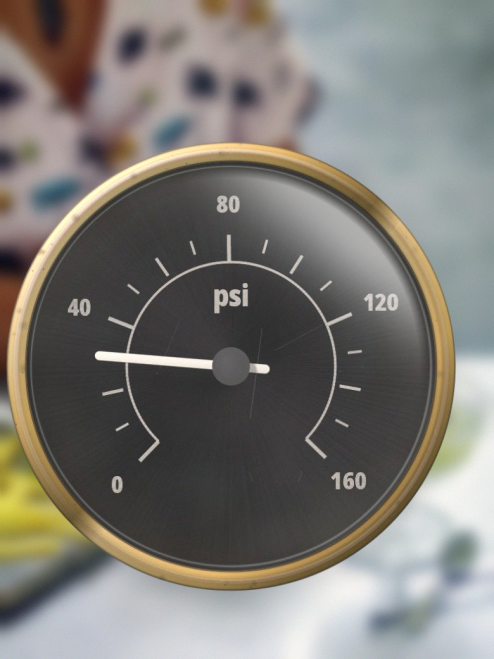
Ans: {"value": 30, "unit": "psi"}
